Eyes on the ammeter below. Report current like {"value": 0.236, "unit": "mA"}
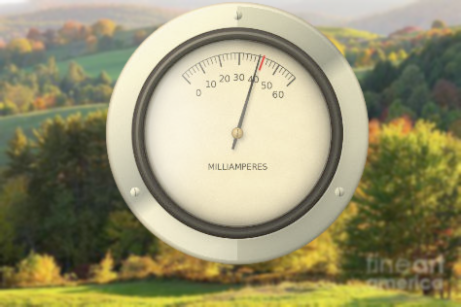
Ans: {"value": 40, "unit": "mA"}
